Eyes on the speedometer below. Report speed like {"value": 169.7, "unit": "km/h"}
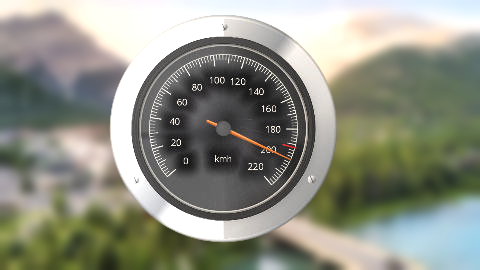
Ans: {"value": 200, "unit": "km/h"}
